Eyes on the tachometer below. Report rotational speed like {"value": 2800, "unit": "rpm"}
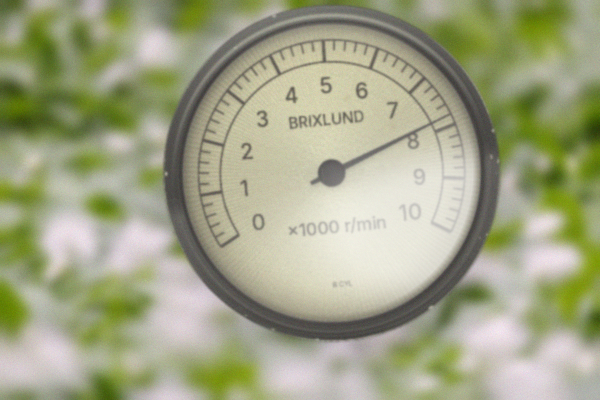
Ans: {"value": 7800, "unit": "rpm"}
